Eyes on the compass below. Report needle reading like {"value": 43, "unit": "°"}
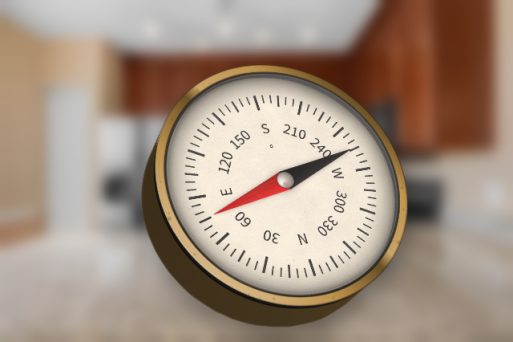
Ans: {"value": 75, "unit": "°"}
